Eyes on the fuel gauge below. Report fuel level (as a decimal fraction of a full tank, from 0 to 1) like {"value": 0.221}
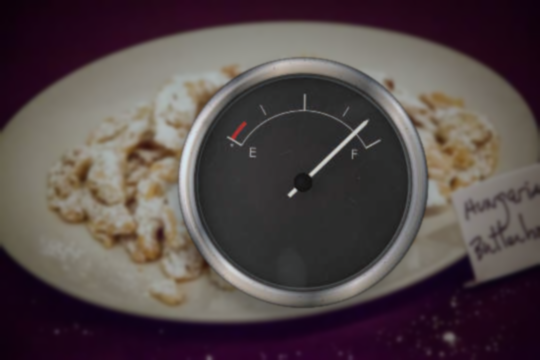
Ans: {"value": 0.875}
